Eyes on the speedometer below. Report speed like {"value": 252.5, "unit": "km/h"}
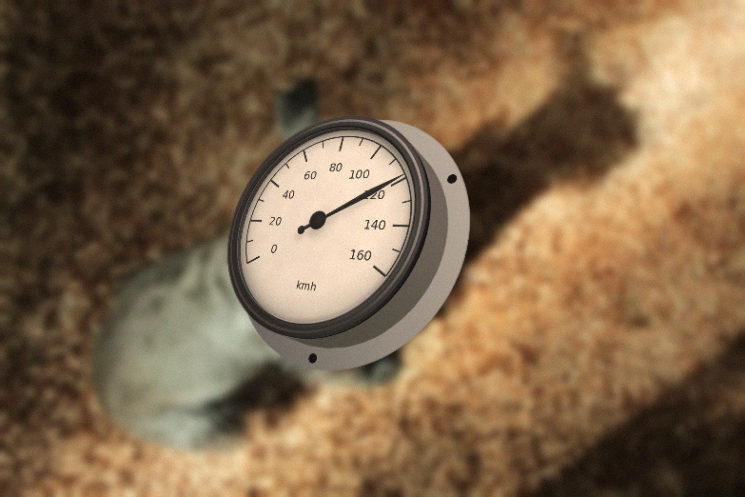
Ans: {"value": 120, "unit": "km/h"}
